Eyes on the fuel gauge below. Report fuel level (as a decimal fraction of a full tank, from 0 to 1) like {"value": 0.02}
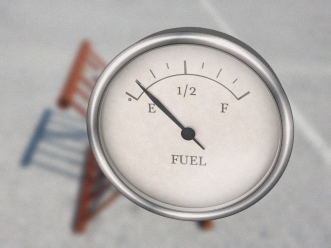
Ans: {"value": 0.125}
